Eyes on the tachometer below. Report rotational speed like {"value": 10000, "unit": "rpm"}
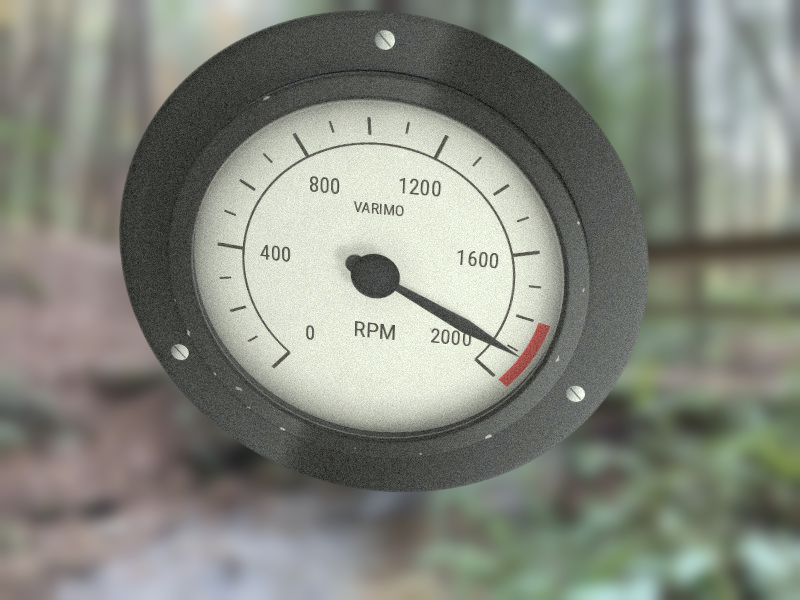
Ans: {"value": 1900, "unit": "rpm"}
